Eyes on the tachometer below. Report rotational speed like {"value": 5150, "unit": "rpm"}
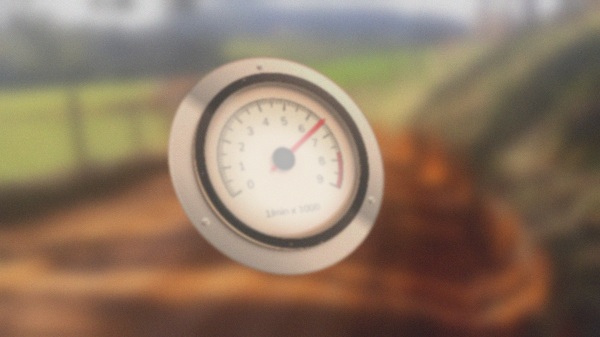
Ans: {"value": 6500, "unit": "rpm"}
